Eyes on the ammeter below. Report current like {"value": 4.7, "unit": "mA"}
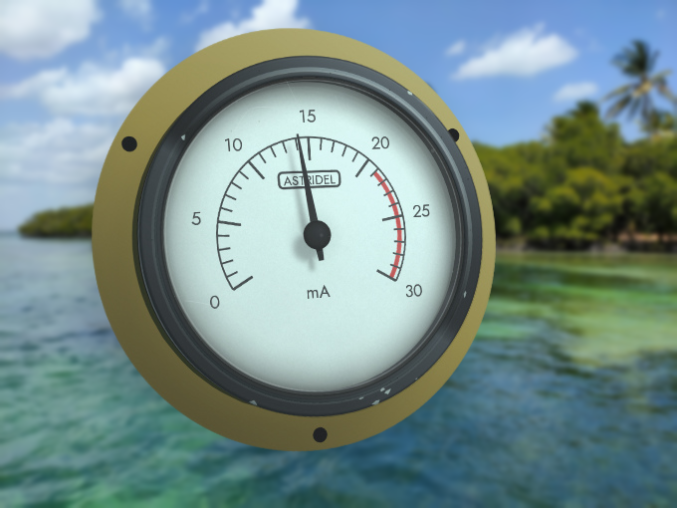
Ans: {"value": 14, "unit": "mA"}
